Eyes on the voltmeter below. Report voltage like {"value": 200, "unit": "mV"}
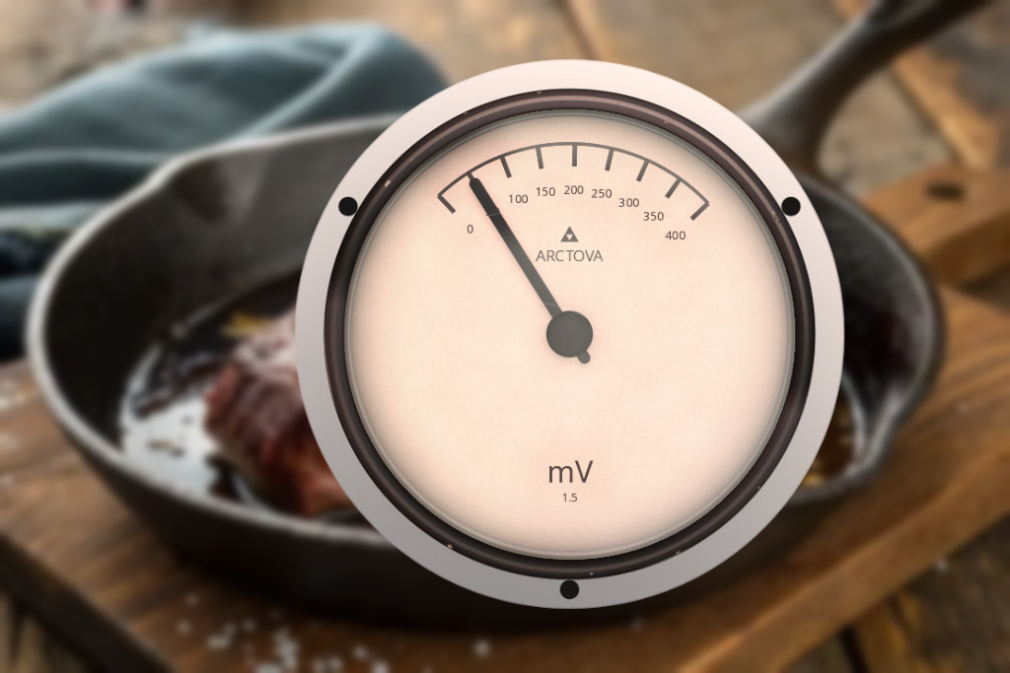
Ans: {"value": 50, "unit": "mV"}
